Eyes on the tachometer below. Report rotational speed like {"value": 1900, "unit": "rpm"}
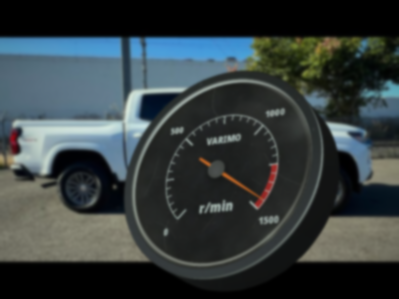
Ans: {"value": 1450, "unit": "rpm"}
